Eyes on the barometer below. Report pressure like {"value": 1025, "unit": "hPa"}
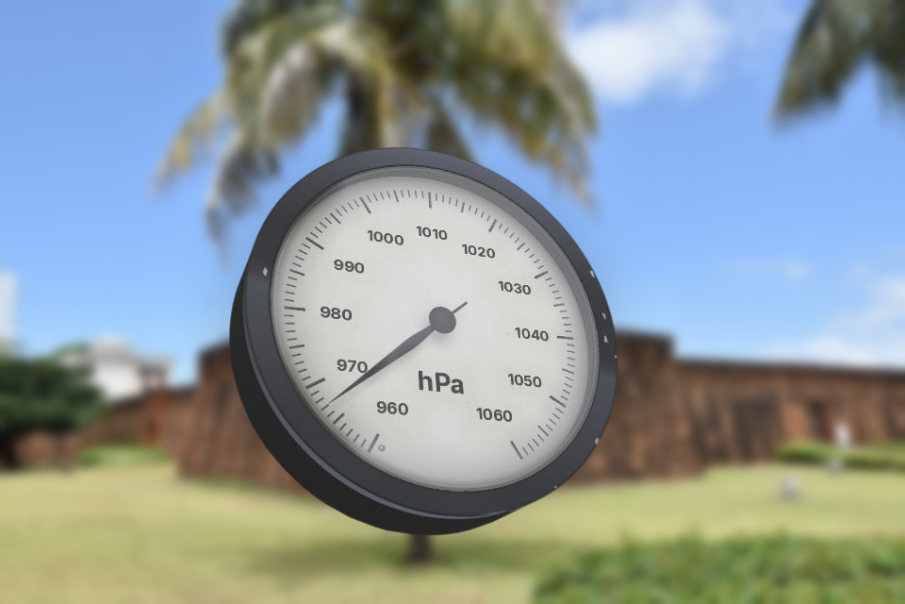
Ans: {"value": 967, "unit": "hPa"}
